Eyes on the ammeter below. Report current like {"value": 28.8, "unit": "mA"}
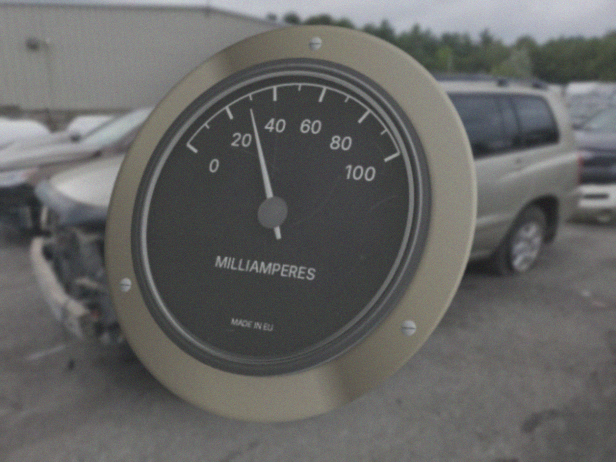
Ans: {"value": 30, "unit": "mA"}
